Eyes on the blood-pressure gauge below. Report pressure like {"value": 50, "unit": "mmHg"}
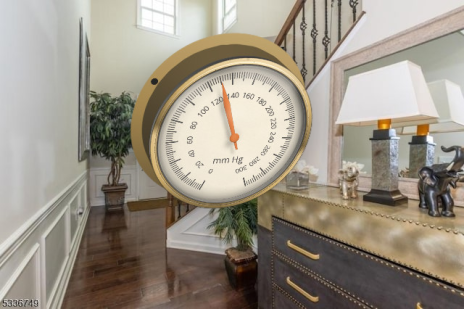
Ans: {"value": 130, "unit": "mmHg"}
